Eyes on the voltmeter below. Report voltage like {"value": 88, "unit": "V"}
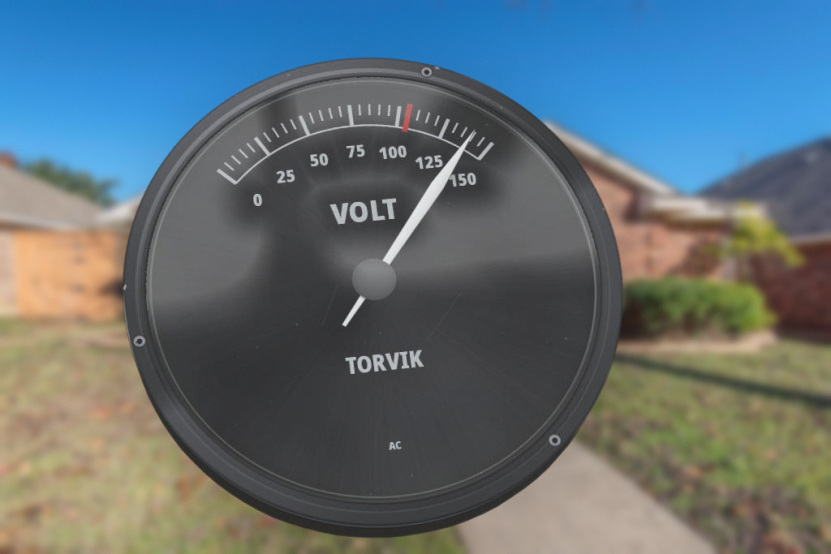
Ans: {"value": 140, "unit": "V"}
